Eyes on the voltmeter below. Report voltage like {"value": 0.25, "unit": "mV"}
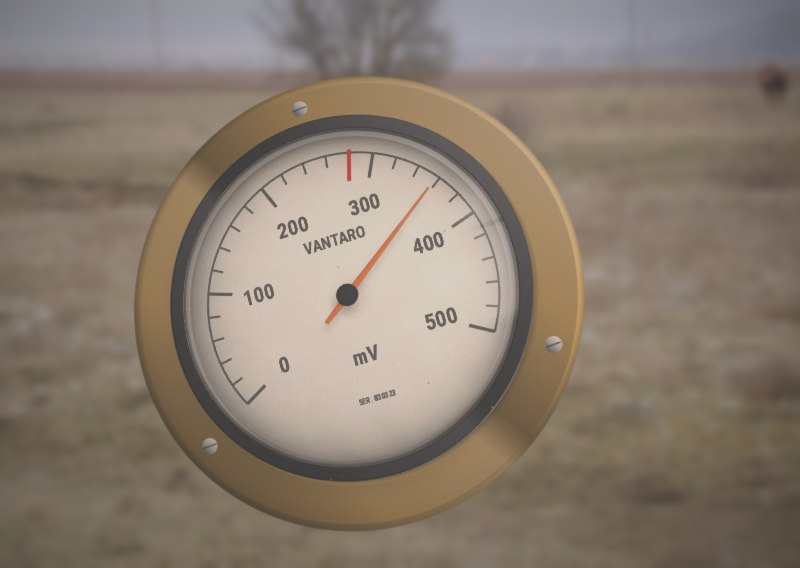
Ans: {"value": 360, "unit": "mV"}
